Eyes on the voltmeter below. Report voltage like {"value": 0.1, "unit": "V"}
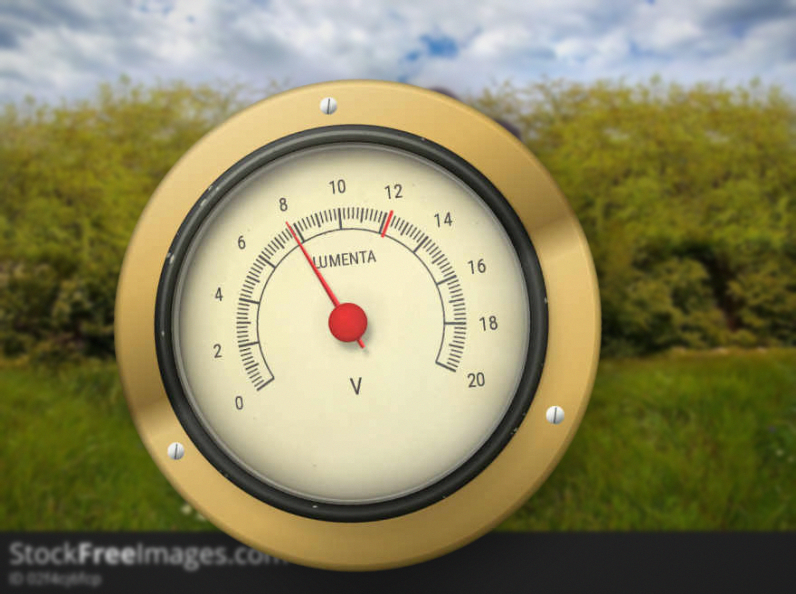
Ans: {"value": 7.8, "unit": "V"}
